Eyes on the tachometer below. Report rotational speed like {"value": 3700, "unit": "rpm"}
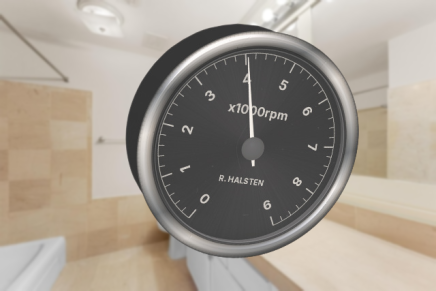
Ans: {"value": 4000, "unit": "rpm"}
